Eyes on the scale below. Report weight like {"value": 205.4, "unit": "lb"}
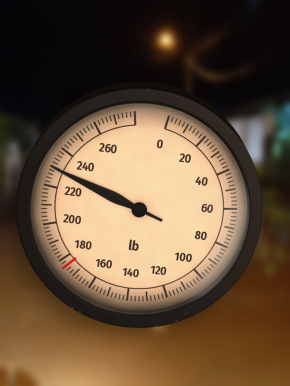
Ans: {"value": 230, "unit": "lb"}
